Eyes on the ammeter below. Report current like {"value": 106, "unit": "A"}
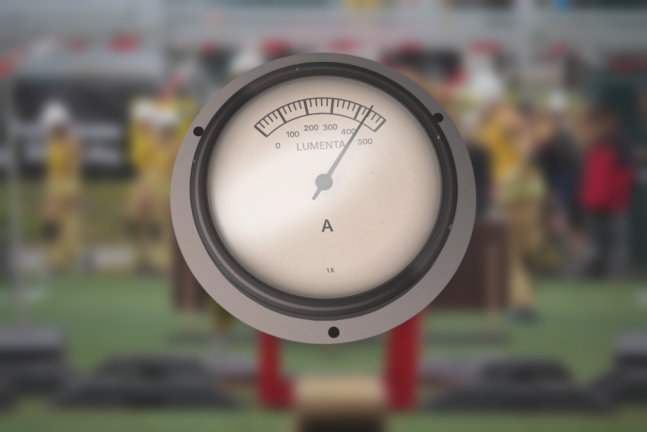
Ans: {"value": 440, "unit": "A"}
